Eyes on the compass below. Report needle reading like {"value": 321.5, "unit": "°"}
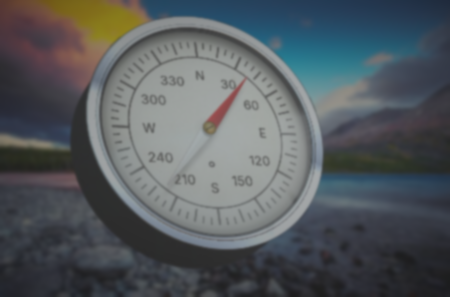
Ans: {"value": 40, "unit": "°"}
